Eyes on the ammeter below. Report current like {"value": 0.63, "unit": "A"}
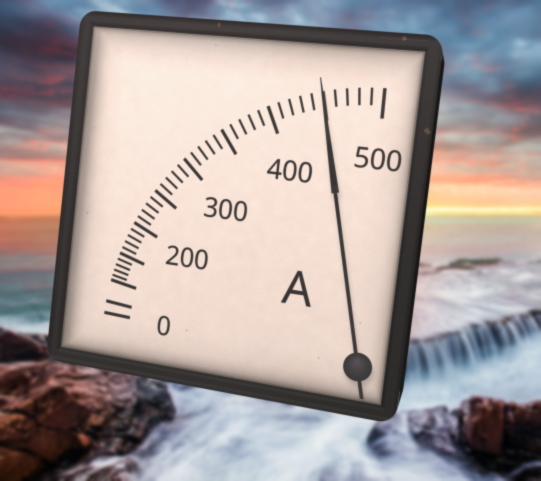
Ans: {"value": 450, "unit": "A"}
